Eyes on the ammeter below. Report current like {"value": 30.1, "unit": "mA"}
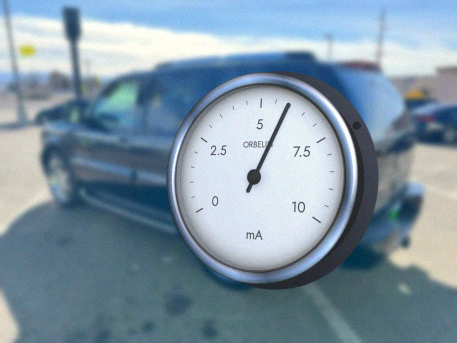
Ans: {"value": 6, "unit": "mA"}
